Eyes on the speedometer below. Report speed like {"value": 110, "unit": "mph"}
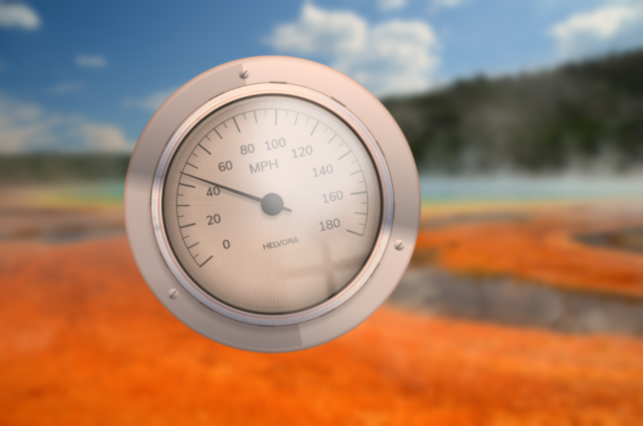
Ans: {"value": 45, "unit": "mph"}
